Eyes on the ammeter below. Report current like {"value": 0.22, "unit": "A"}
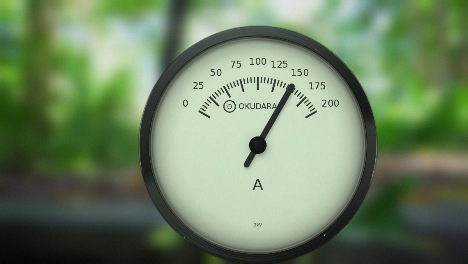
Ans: {"value": 150, "unit": "A"}
